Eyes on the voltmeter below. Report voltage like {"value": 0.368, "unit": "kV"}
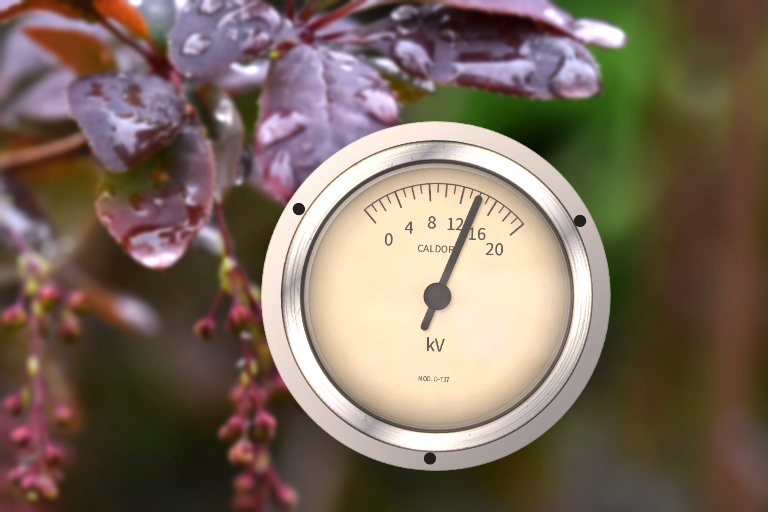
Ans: {"value": 14, "unit": "kV"}
